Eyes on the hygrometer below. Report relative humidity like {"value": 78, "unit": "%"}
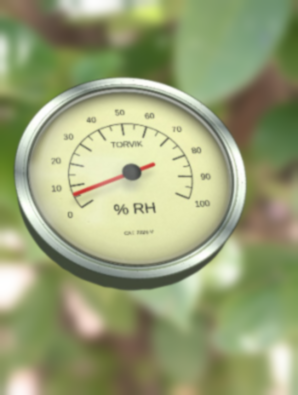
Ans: {"value": 5, "unit": "%"}
